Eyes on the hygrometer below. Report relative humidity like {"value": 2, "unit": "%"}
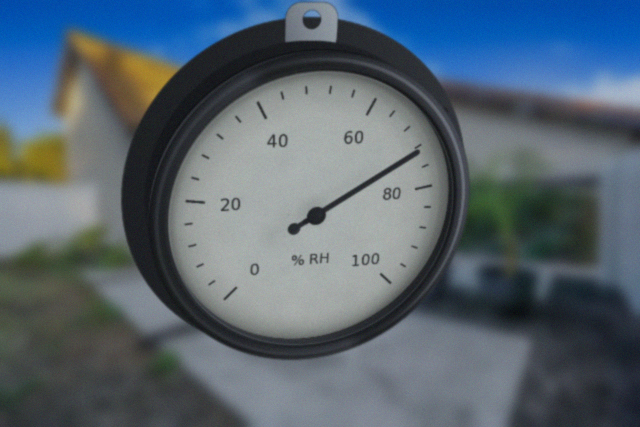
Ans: {"value": 72, "unit": "%"}
